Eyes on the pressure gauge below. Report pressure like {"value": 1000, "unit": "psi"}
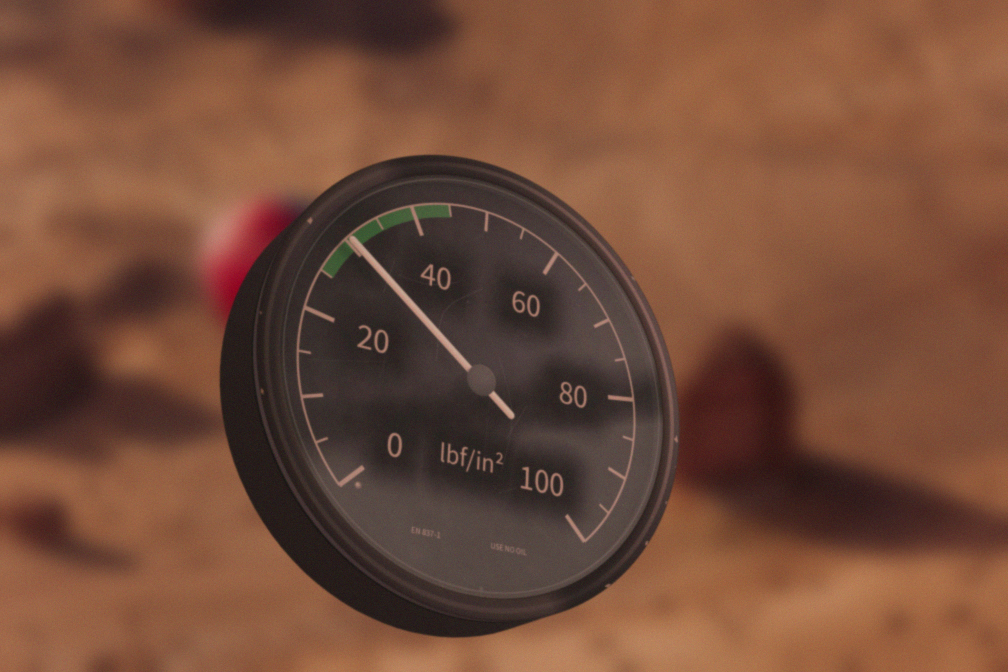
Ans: {"value": 30, "unit": "psi"}
